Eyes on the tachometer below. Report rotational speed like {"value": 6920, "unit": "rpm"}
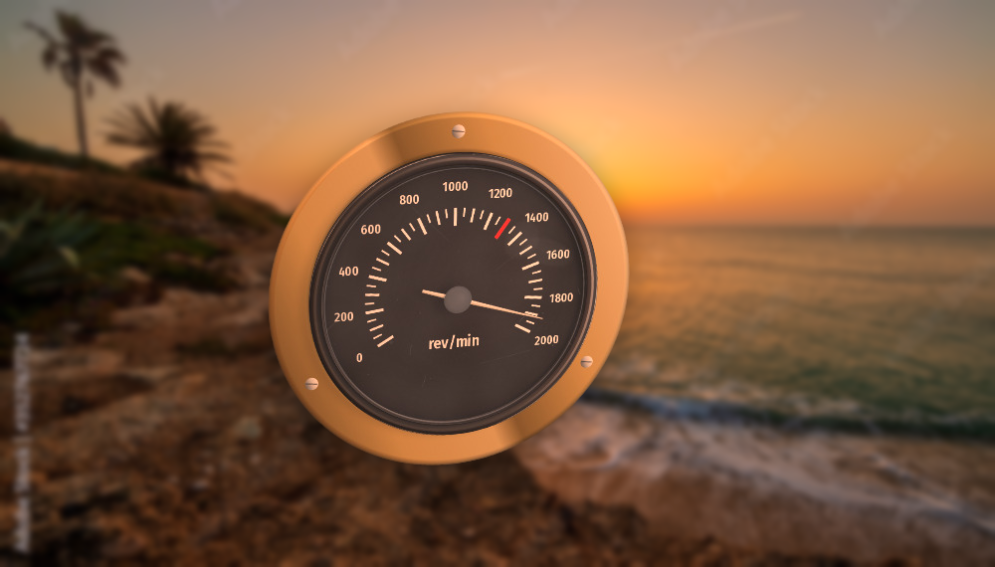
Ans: {"value": 1900, "unit": "rpm"}
